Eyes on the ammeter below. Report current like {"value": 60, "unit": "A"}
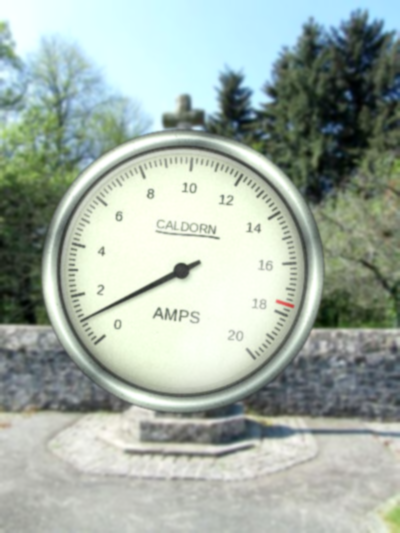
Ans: {"value": 1, "unit": "A"}
